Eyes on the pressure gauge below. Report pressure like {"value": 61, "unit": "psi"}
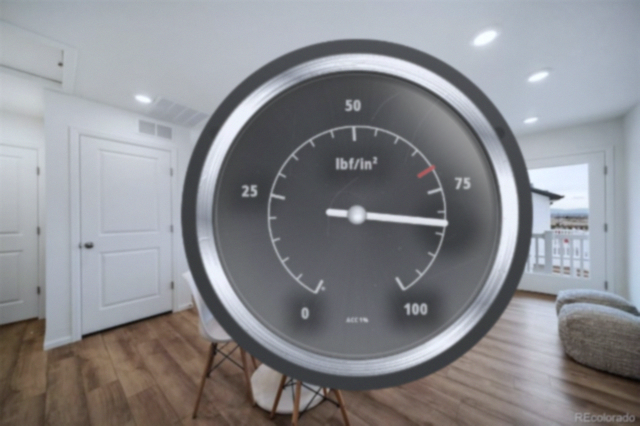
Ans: {"value": 82.5, "unit": "psi"}
